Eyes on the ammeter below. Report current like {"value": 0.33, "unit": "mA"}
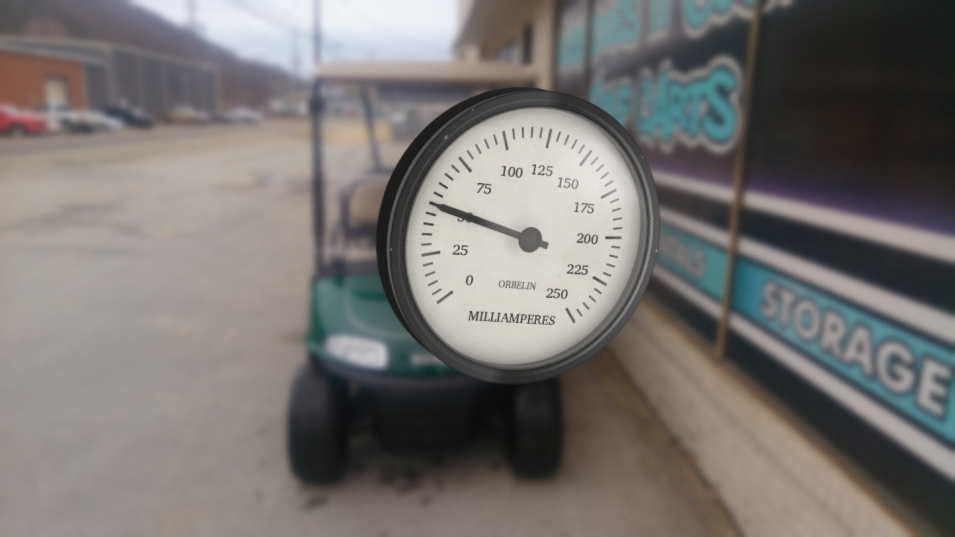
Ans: {"value": 50, "unit": "mA"}
